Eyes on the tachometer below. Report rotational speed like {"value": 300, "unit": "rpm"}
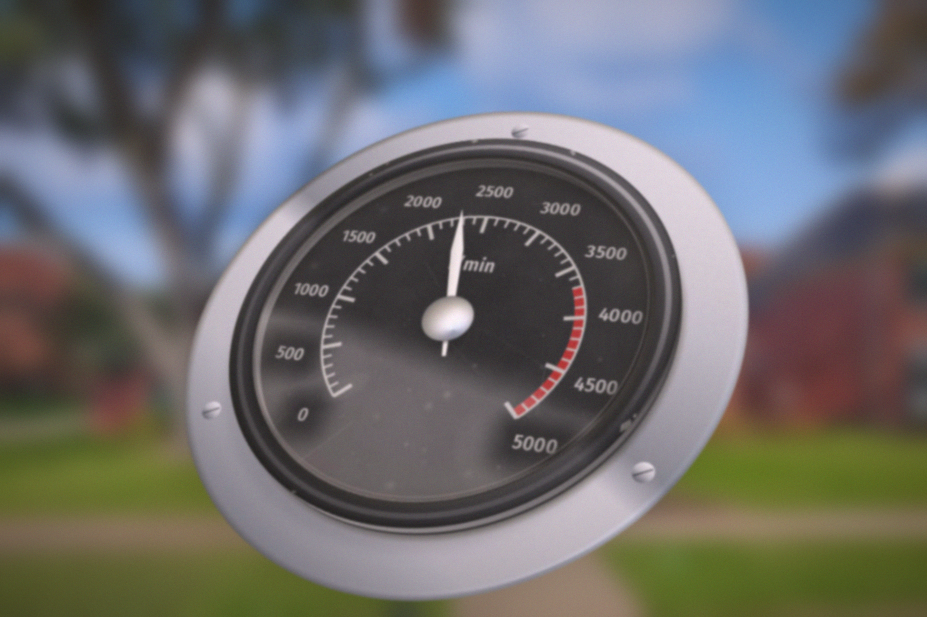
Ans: {"value": 2300, "unit": "rpm"}
